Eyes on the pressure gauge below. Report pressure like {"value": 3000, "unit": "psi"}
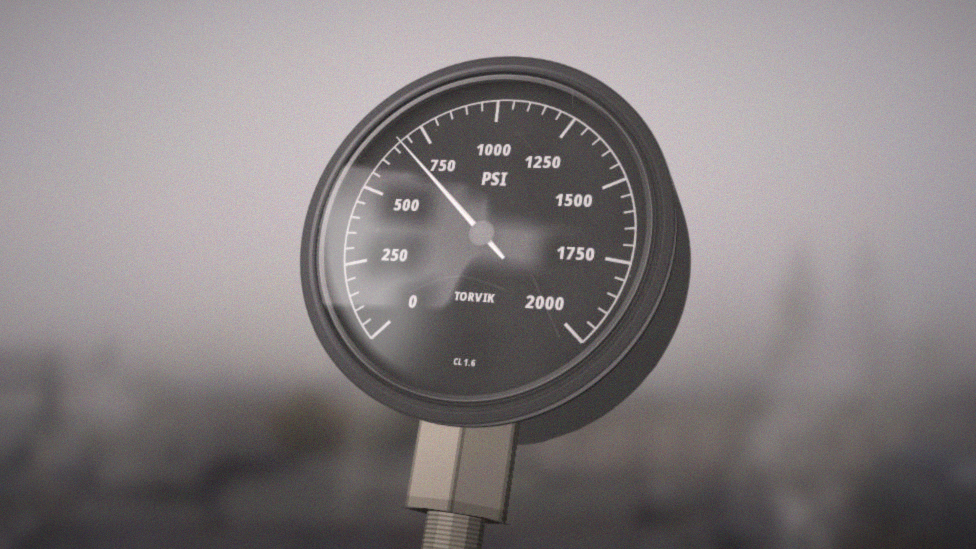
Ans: {"value": 675, "unit": "psi"}
